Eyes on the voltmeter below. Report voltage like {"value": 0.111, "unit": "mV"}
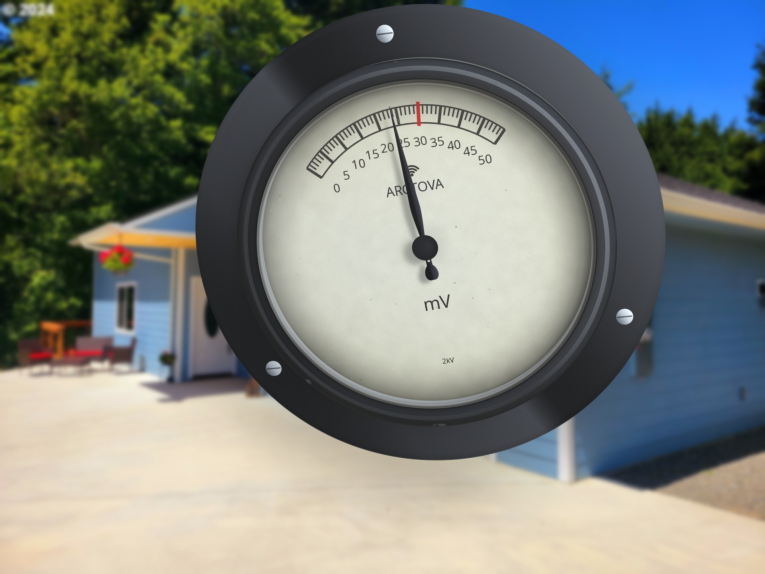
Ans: {"value": 24, "unit": "mV"}
